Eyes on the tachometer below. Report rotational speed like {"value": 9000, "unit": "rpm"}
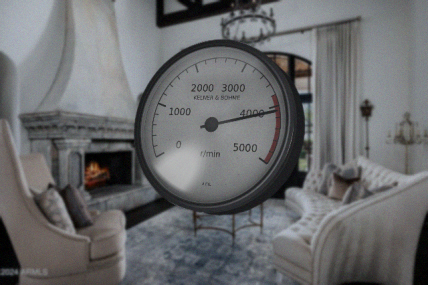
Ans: {"value": 4100, "unit": "rpm"}
